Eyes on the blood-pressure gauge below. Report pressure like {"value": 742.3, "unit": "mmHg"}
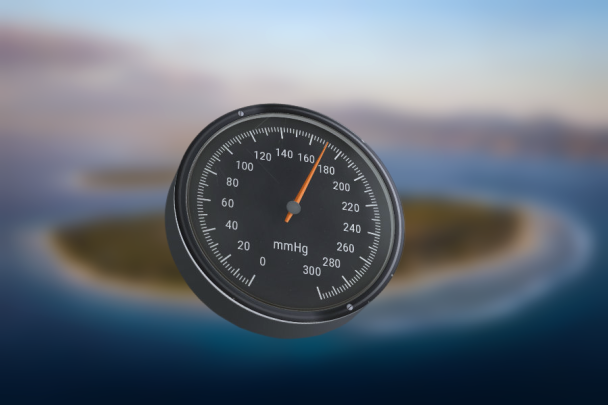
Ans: {"value": 170, "unit": "mmHg"}
